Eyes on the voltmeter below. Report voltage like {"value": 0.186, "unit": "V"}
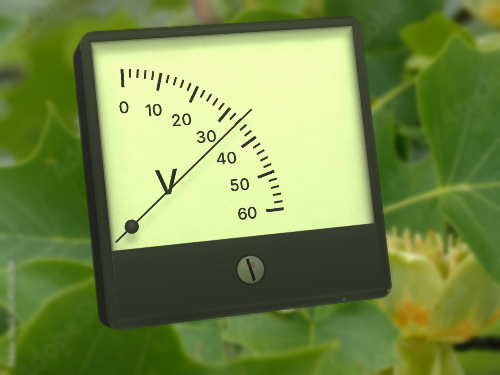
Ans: {"value": 34, "unit": "V"}
